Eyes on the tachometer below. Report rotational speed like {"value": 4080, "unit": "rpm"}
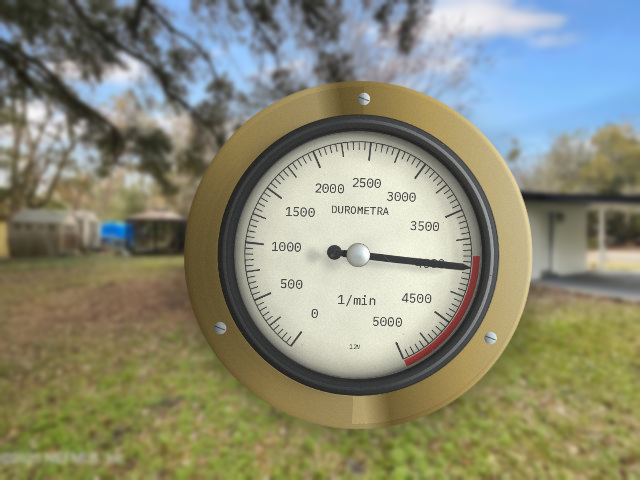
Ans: {"value": 4000, "unit": "rpm"}
